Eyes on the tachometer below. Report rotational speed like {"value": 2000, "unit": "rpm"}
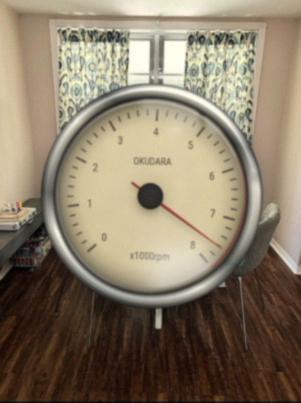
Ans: {"value": 7600, "unit": "rpm"}
